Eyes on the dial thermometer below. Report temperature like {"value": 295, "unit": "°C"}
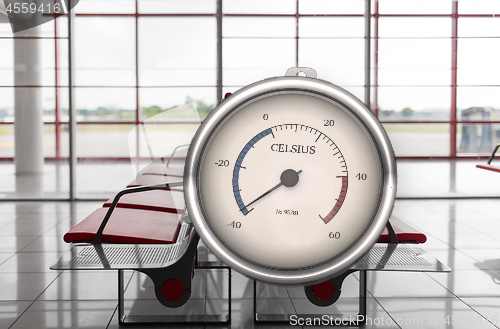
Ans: {"value": -38, "unit": "°C"}
